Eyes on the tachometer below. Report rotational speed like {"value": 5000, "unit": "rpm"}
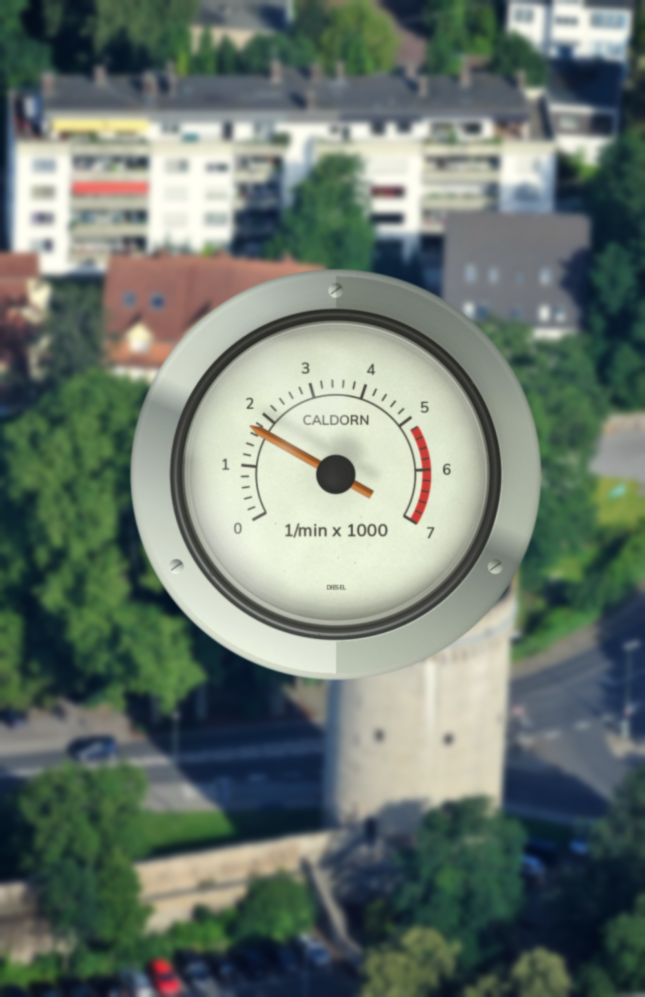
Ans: {"value": 1700, "unit": "rpm"}
